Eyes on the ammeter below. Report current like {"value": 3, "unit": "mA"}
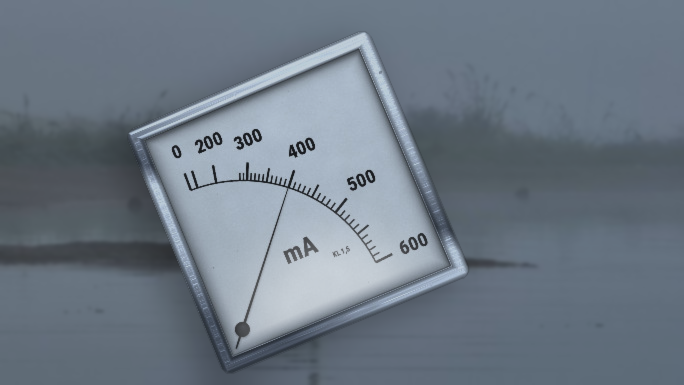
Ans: {"value": 400, "unit": "mA"}
